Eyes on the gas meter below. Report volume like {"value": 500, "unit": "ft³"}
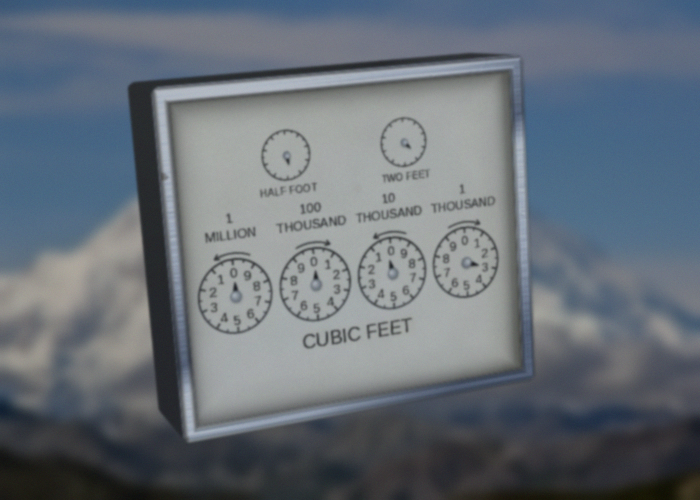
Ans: {"value": 300, "unit": "ft³"}
